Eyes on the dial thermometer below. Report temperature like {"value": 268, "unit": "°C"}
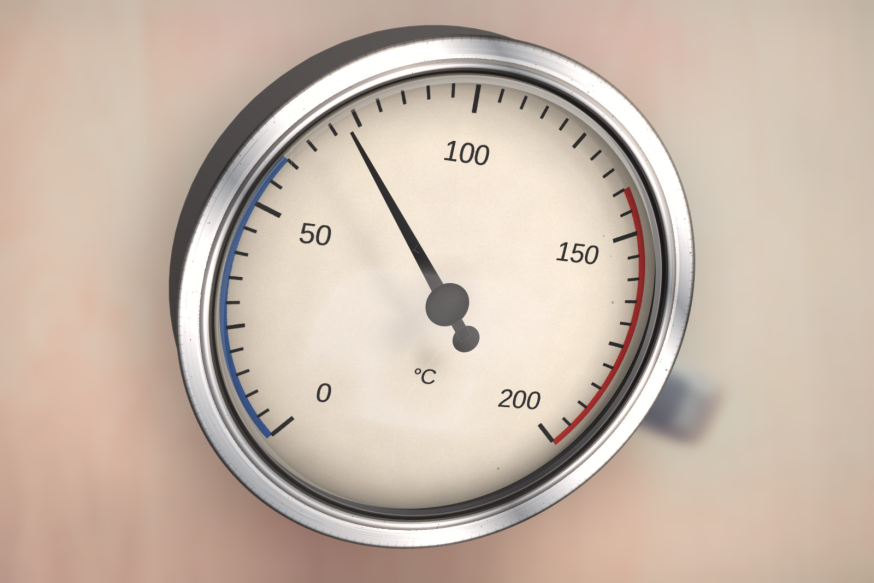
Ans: {"value": 72.5, "unit": "°C"}
